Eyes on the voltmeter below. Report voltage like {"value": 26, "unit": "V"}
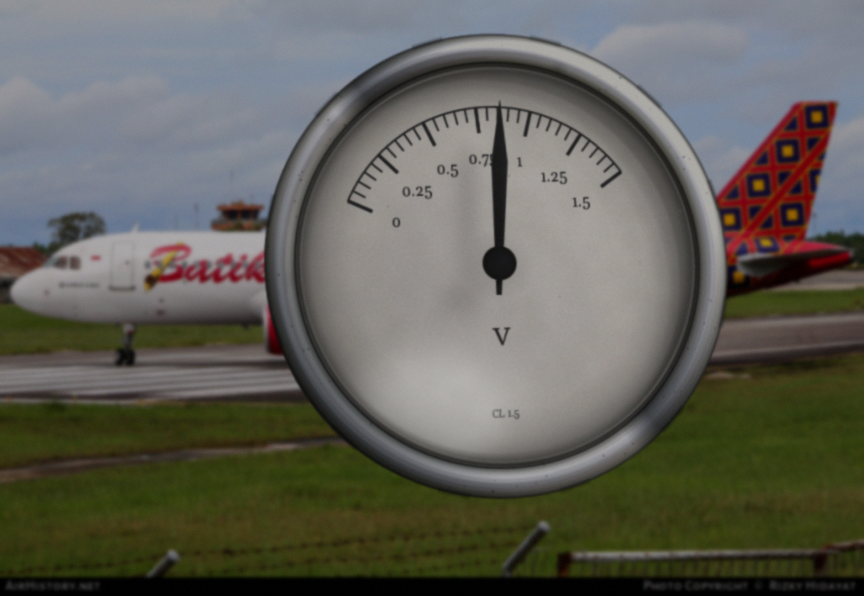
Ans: {"value": 0.85, "unit": "V"}
